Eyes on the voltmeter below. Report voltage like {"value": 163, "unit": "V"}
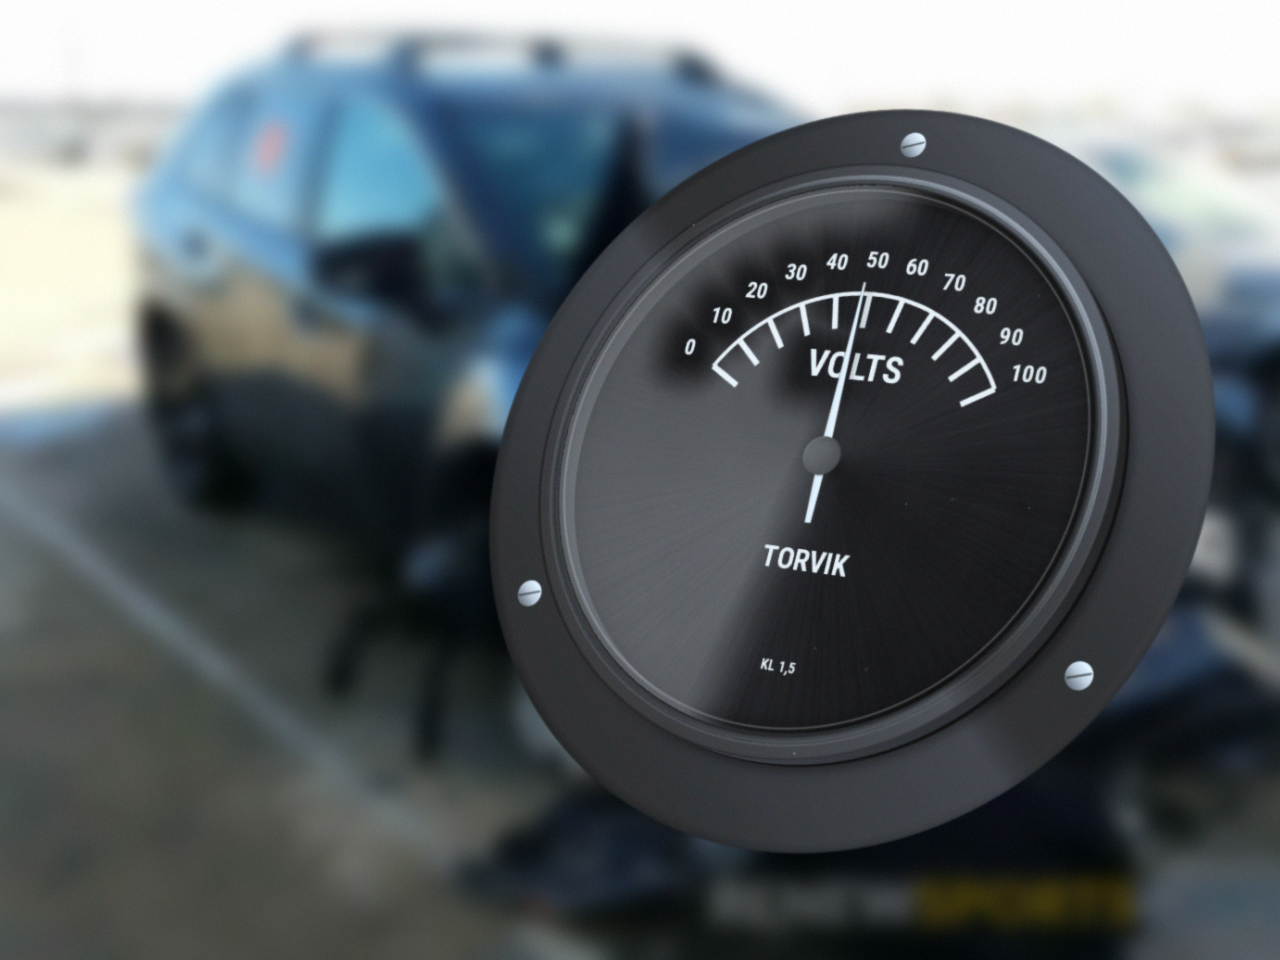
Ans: {"value": 50, "unit": "V"}
